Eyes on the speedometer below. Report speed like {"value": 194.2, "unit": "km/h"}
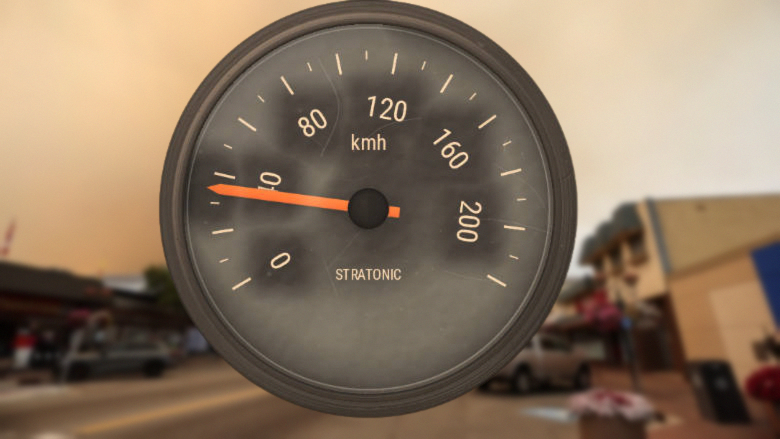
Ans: {"value": 35, "unit": "km/h"}
